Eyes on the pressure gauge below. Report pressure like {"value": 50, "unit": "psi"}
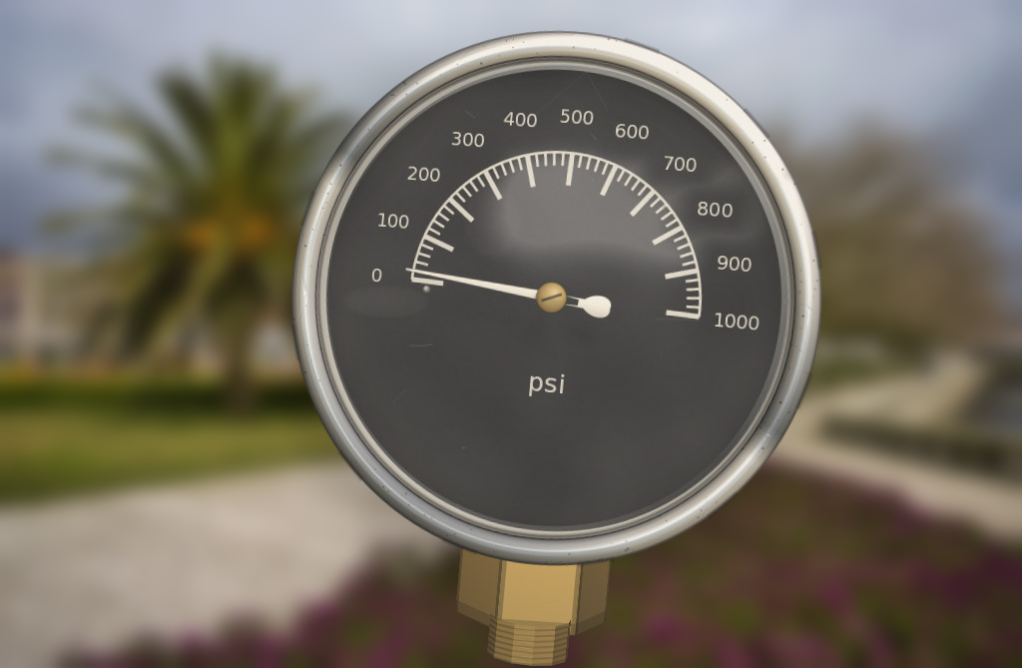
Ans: {"value": 20, "unit": "psi"}
